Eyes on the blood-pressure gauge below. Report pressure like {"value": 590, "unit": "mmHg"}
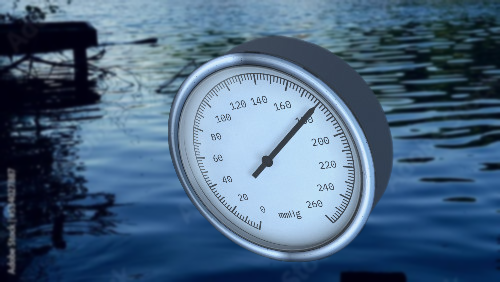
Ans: {"value": 180, "unit": "mmHg"}
